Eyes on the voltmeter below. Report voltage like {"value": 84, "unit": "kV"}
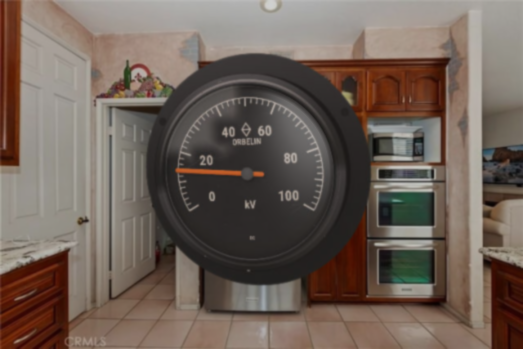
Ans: {"value": 14, "unit": "kV"}
